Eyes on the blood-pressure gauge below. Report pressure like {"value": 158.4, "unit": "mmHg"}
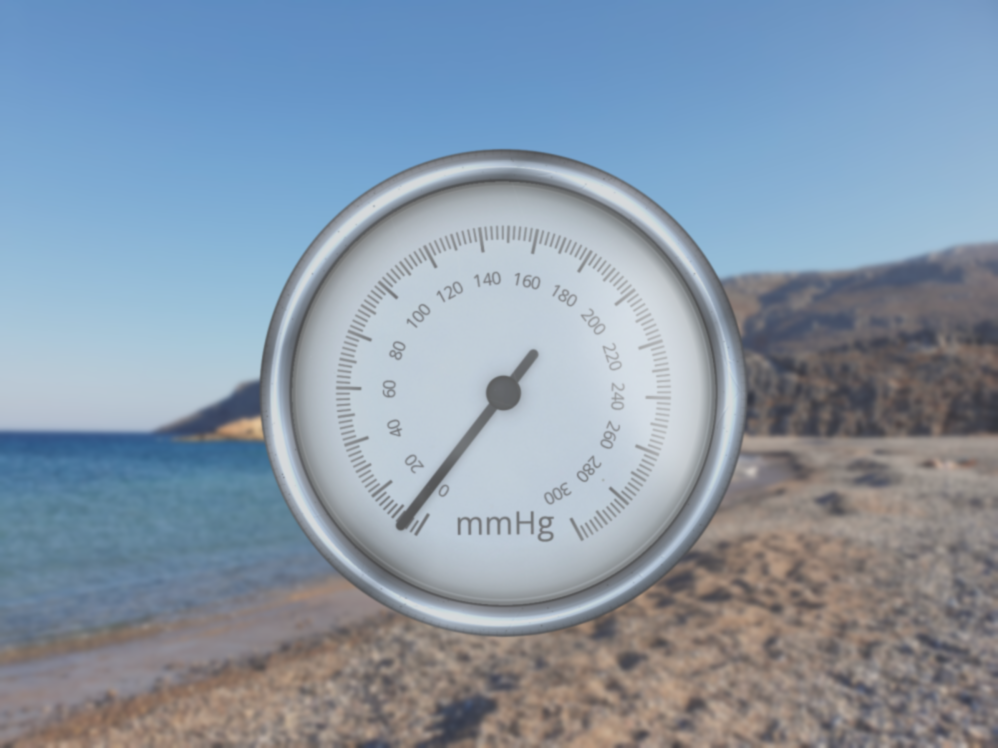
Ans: {"value": 6, "unit": "mmHg"}
